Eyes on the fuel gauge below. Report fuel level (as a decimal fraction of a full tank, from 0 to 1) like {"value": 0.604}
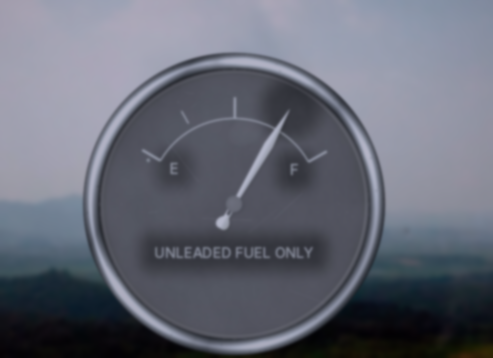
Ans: {"value": 0.75}
